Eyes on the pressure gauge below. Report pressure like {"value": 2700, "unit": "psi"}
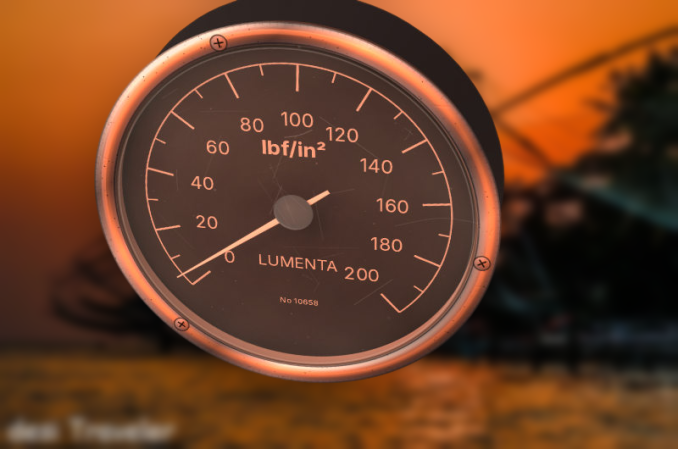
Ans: {"value": 5, "unit": "psi"}
